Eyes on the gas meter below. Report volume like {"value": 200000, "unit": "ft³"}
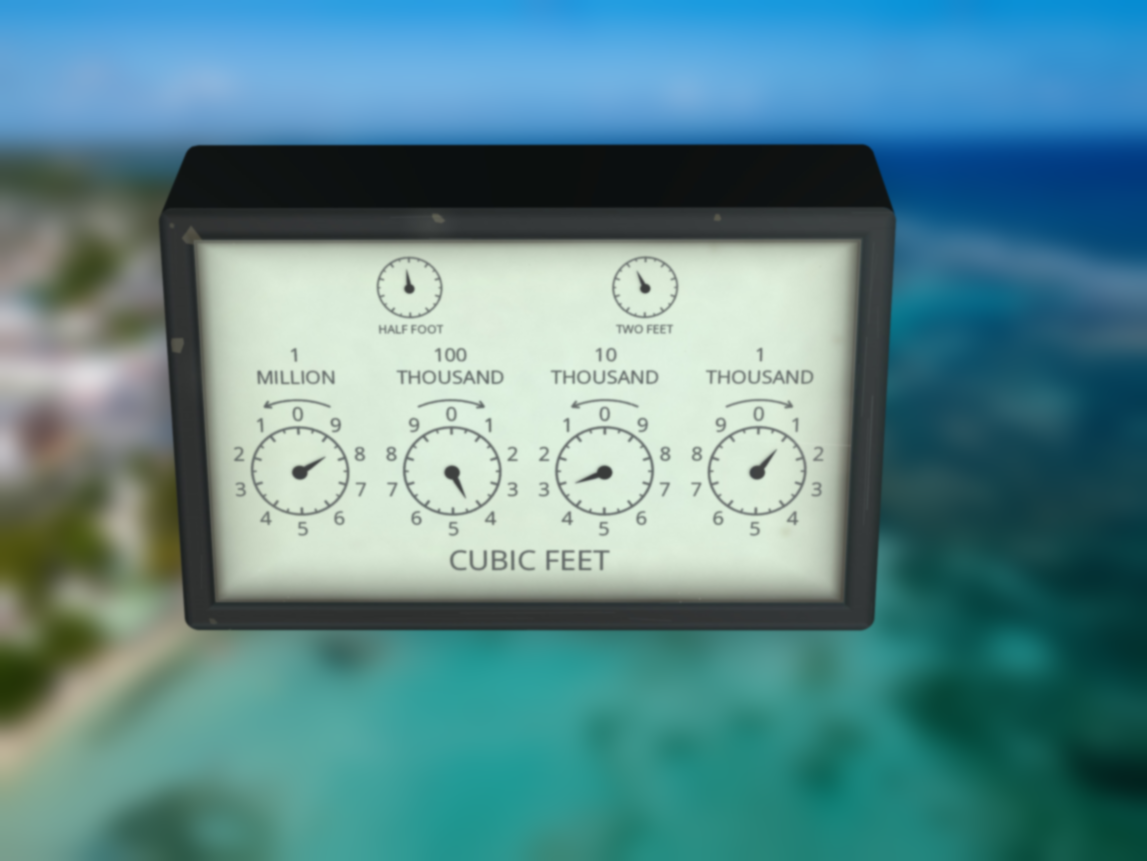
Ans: {"value": 843100, "unit": "ft³"}
